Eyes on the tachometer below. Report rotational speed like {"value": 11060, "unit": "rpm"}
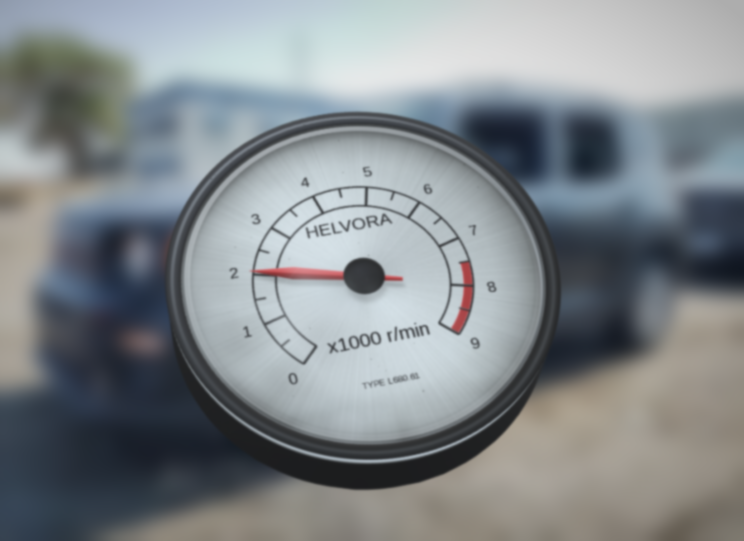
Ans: {"value": 2000, "unit": "rpm"}
